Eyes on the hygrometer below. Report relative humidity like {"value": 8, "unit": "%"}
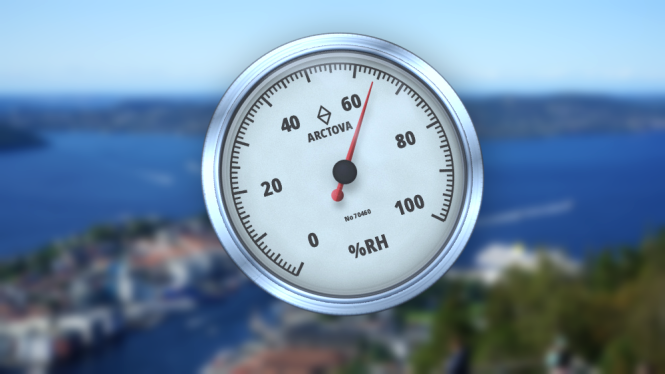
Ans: {"value": 64, "unit": "%"}
